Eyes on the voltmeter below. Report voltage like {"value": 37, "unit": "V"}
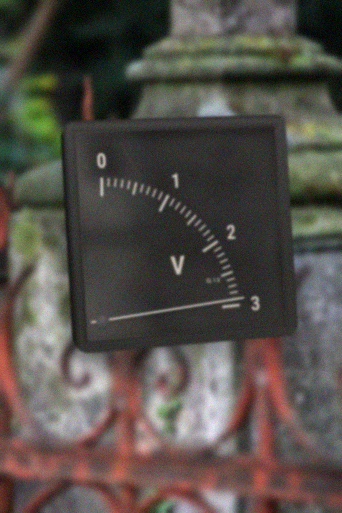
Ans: {"value": 2.9, "unit": "V"}
